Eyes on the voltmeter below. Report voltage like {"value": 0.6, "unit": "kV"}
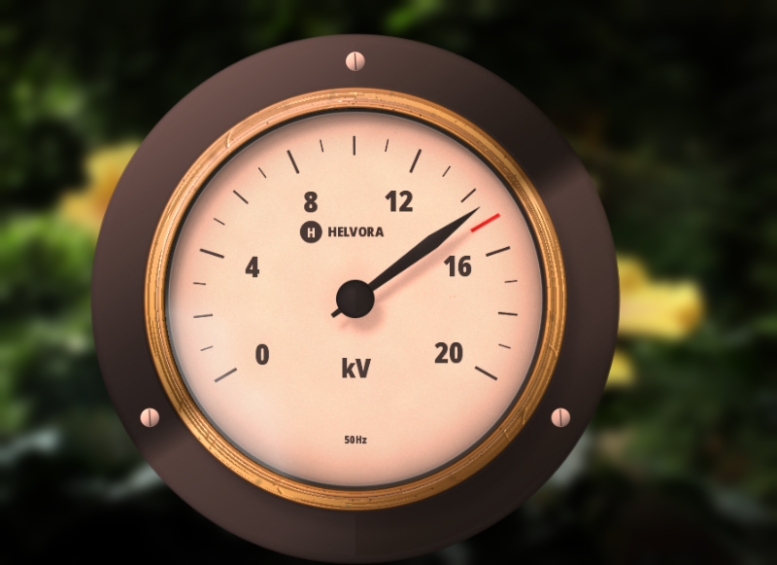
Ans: {"value": 14.5, "unit": "kV"}
